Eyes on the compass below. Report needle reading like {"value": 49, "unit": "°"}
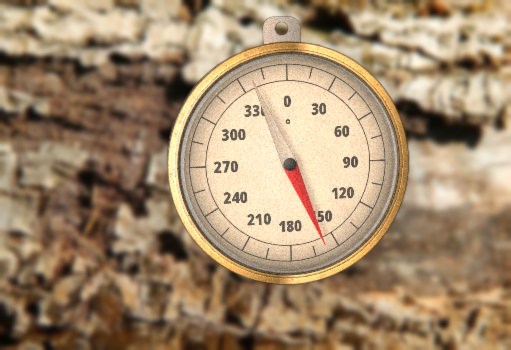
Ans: {"value": 157.5, "unit": "°"}
